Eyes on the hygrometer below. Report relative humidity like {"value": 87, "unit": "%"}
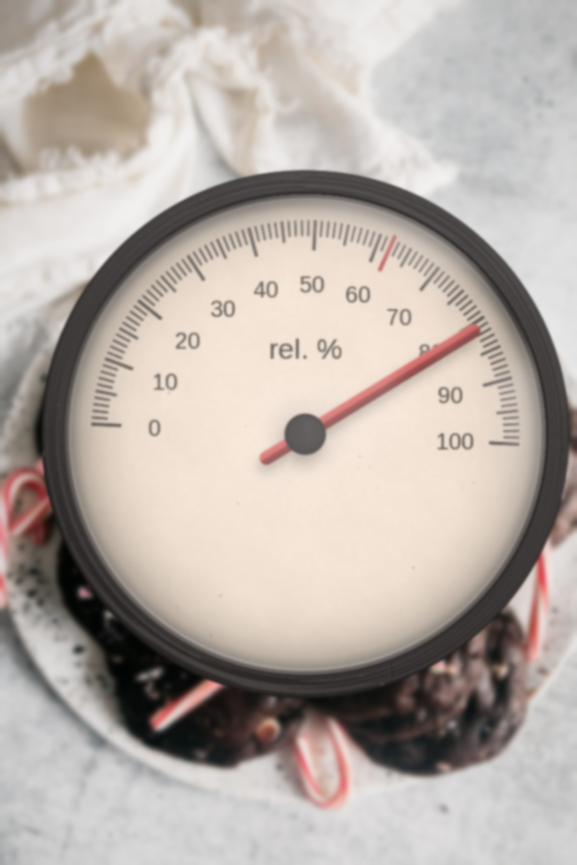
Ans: {"value": 81, "unit": "%"}
